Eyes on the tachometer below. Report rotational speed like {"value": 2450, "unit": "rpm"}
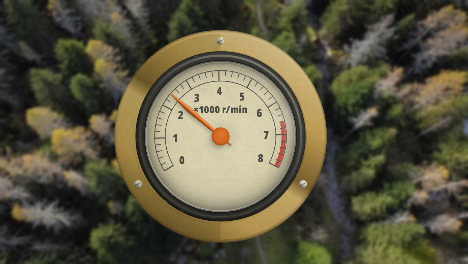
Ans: {"value": 2400, "unit": "rpm"}
